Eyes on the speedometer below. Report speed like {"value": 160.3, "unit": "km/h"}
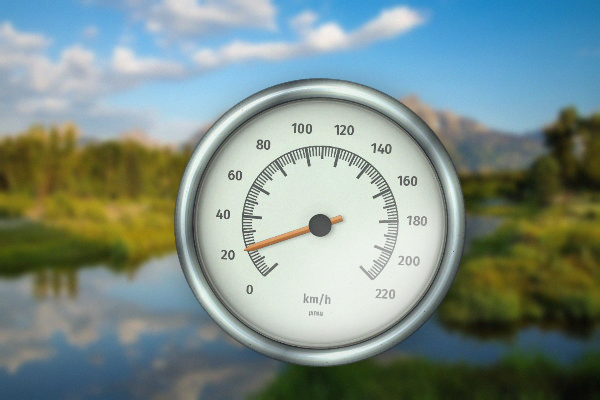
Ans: {"value": 20, "unit": "km/h"}
